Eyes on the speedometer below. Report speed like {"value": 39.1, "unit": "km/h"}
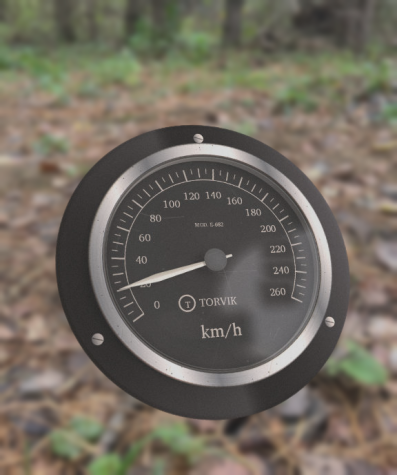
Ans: {"value": 20, "unit": "km/h"}
